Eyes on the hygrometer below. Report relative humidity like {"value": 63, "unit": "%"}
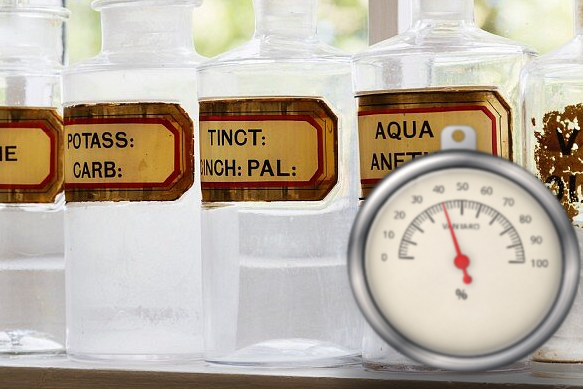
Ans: {"value": 40, "unit": "%"}
